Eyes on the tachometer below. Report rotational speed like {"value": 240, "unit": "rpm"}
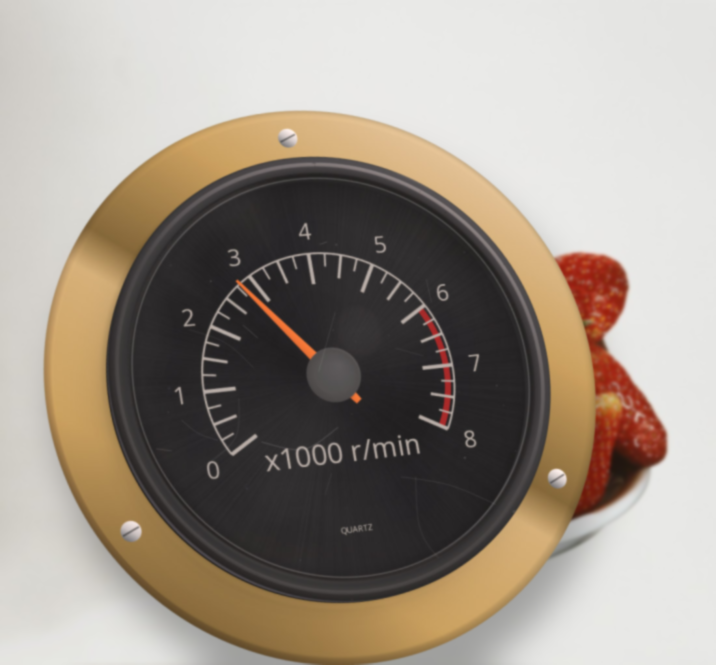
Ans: {"value": 2750, "unit": "rpm"}
